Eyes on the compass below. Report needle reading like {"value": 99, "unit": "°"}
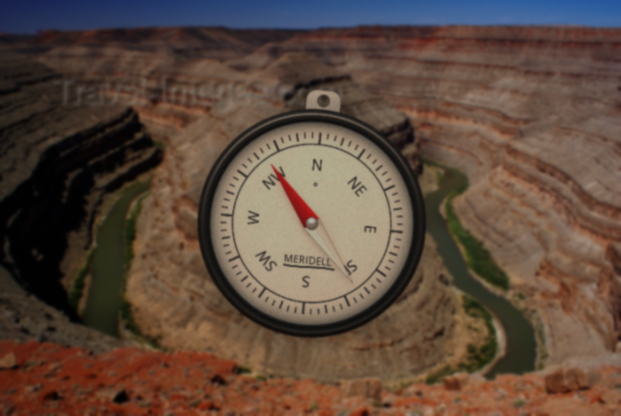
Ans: {"value": 320, "unit": "°"}
